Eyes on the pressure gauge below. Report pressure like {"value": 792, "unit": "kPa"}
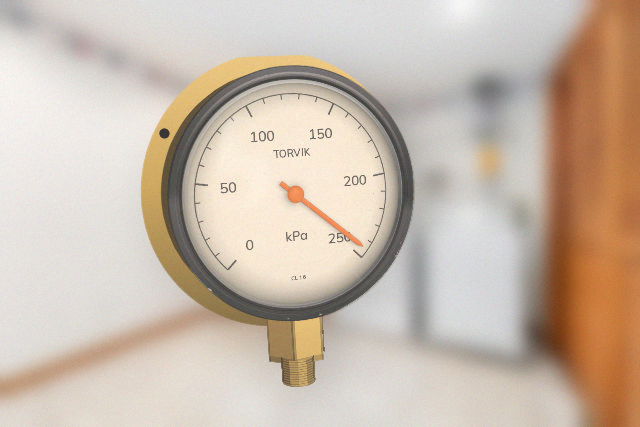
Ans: {"value": 245, "unit": "kPa"}
